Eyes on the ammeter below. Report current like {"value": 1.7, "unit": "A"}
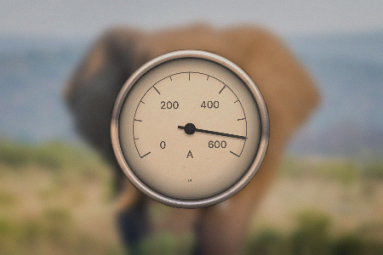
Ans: {"value": 550, "unit": "A"}
